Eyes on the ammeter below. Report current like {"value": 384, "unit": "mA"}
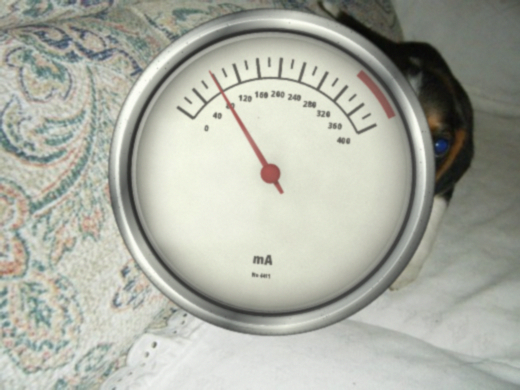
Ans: {"value": 80, "unit": "mA"}
